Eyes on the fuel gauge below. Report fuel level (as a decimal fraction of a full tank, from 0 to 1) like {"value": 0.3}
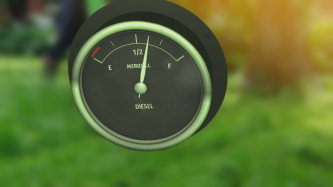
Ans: {"value": 0.625}
